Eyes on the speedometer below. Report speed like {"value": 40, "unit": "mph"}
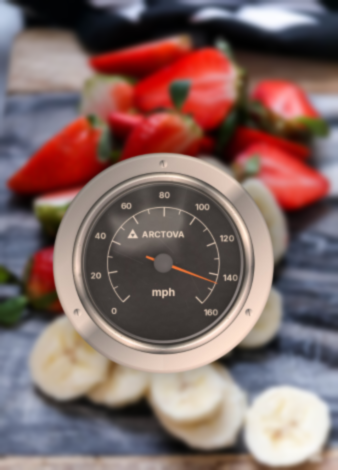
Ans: {"value": 145, "unit": "mph"}
